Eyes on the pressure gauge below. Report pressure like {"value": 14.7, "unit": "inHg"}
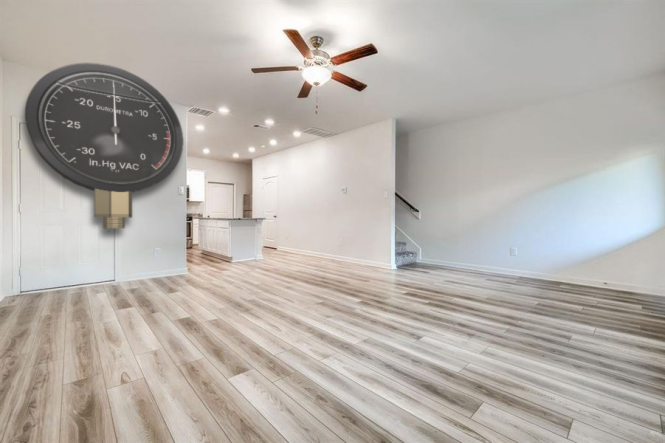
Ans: {"value": -15, "unit": "inHg"}
